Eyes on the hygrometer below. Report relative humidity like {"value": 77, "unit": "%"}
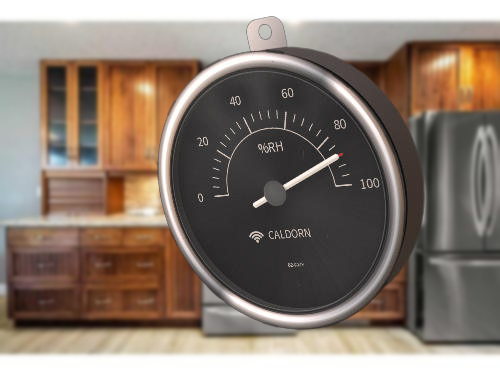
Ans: {"value": 88, "unit": "%"}
